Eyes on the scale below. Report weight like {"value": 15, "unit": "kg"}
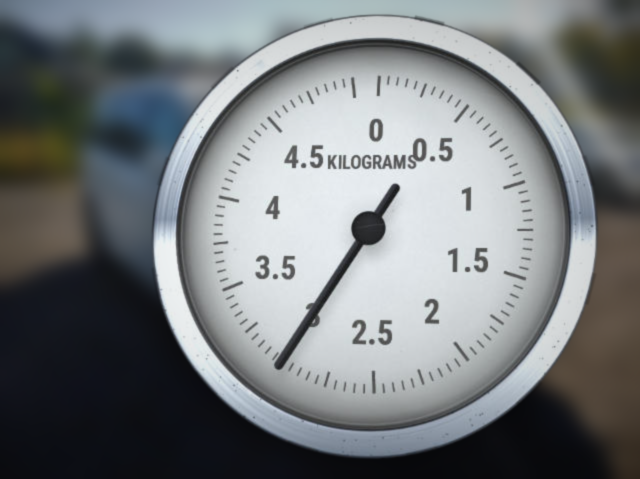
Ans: {"value": 3, "unit": "kg"}
